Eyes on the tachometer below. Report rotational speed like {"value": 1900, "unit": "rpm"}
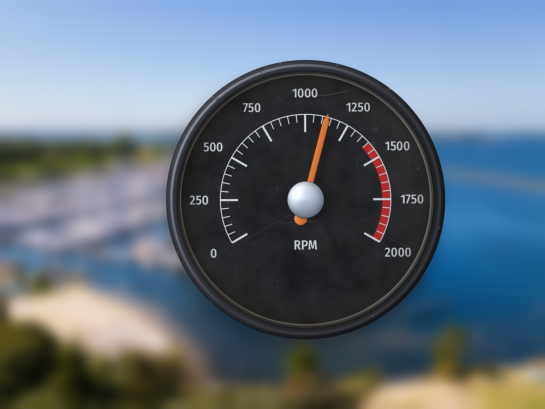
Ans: {"value": 1125, "unit": "rpm"}
